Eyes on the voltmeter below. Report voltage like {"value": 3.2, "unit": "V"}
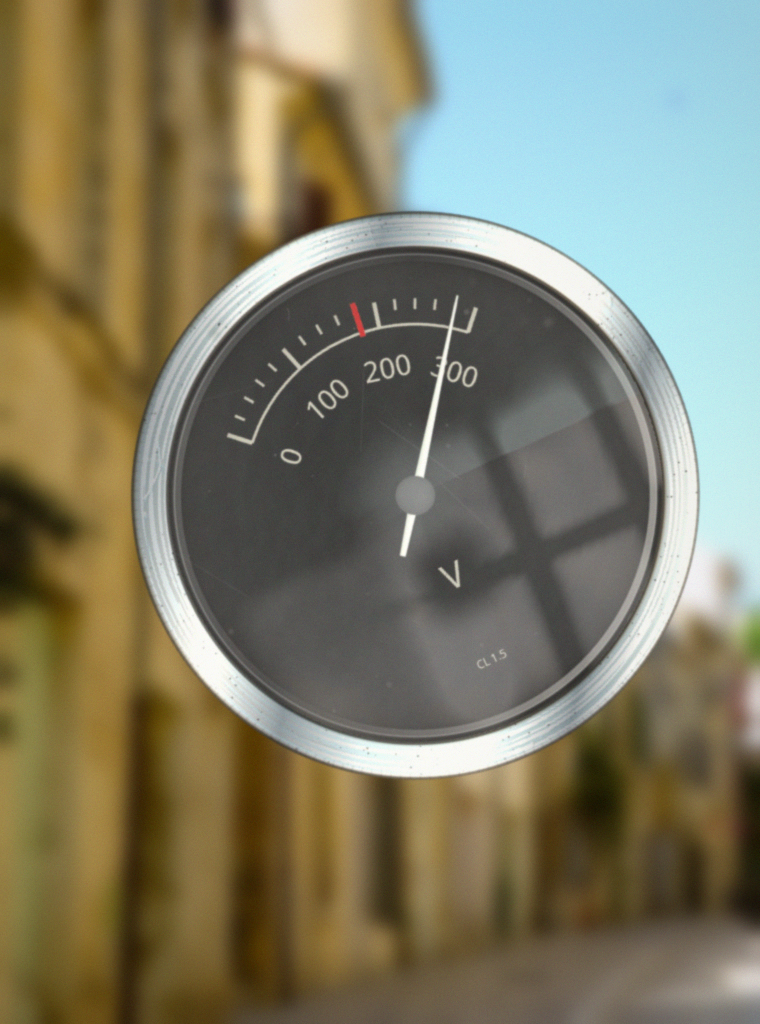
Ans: {"value": 280, "unit": "V"}
